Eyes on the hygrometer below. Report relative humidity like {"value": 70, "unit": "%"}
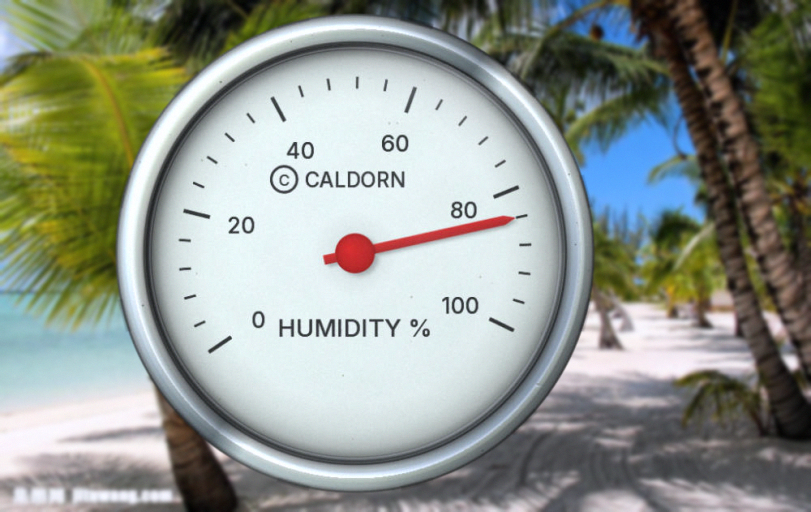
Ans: {"value": 84, "unit": "%"}
